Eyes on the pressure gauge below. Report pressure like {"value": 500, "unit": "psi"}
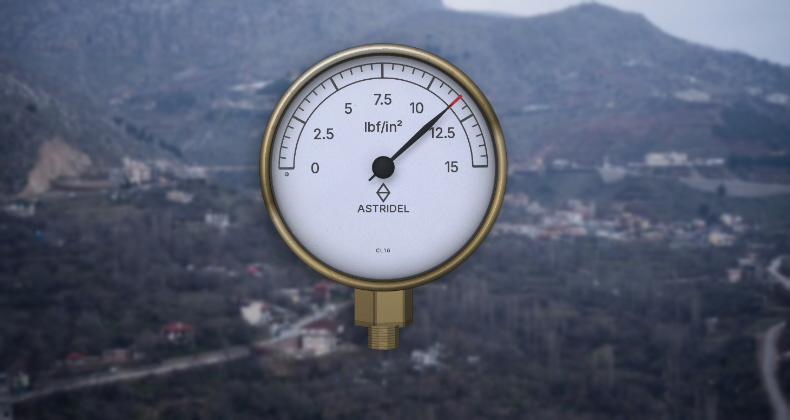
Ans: {"value": 11.5, "unit": "psi"}
